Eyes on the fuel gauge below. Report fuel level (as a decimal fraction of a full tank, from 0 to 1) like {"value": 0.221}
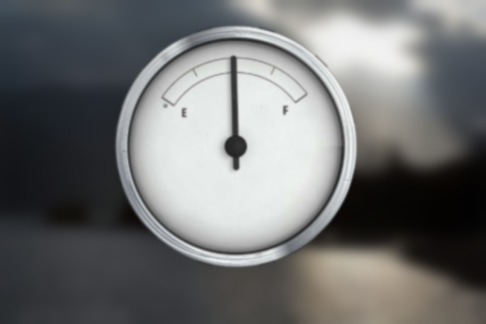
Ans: {"value": 0.5}
